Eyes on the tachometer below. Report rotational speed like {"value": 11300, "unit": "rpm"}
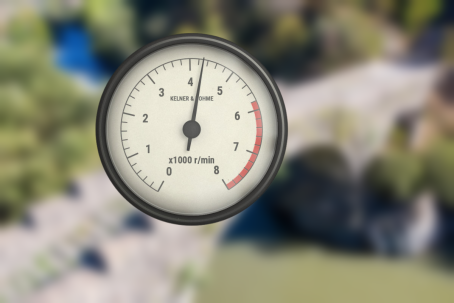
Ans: {"value": 4300, "unit": "rpm"}
